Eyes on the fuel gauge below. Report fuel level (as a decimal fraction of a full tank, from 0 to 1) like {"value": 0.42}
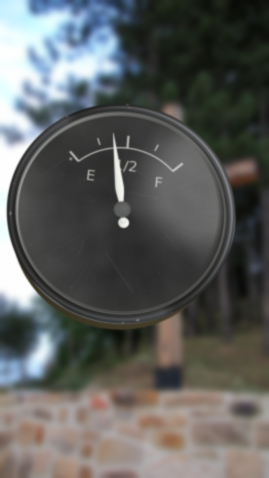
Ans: {"value": 0.375}
